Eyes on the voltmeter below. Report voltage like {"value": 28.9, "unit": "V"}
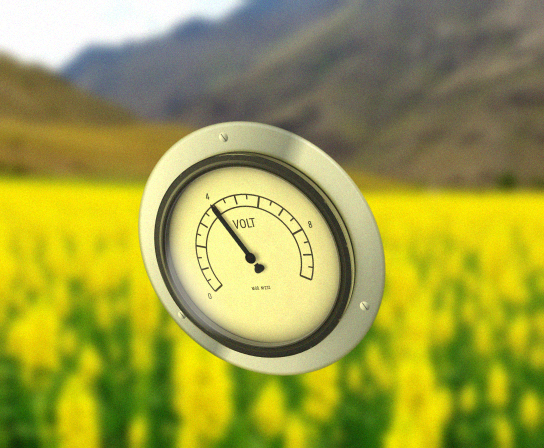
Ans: {"value": 4, "unit": "V"}
